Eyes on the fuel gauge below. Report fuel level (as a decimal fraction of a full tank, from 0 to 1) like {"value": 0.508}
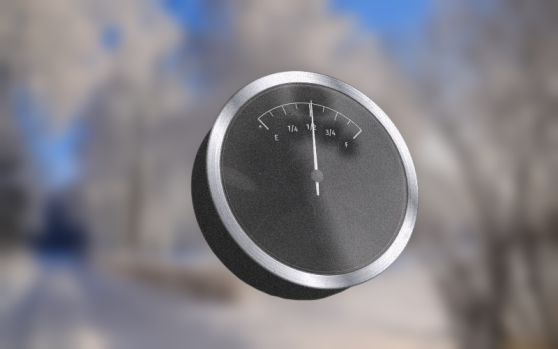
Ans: {"value": 0.5}
